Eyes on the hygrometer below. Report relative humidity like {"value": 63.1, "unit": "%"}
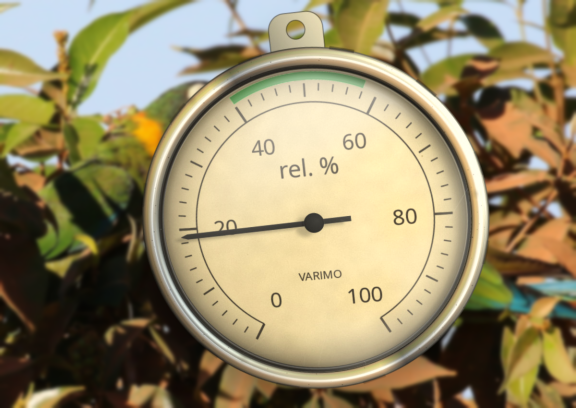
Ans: {"value": 19, "unit": "%"}
